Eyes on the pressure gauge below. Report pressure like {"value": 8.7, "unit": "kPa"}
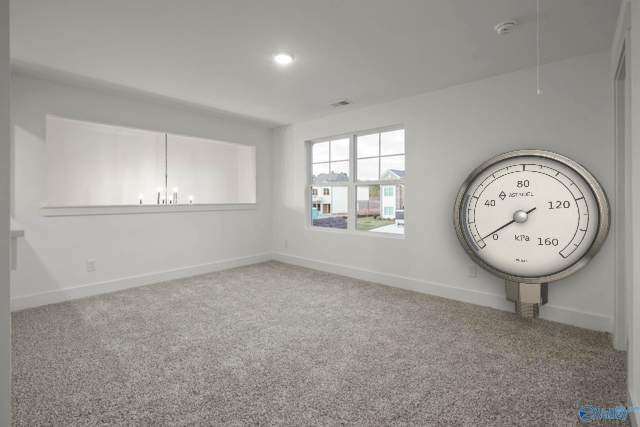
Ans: {"value": 5, "unit": "kPa"}
